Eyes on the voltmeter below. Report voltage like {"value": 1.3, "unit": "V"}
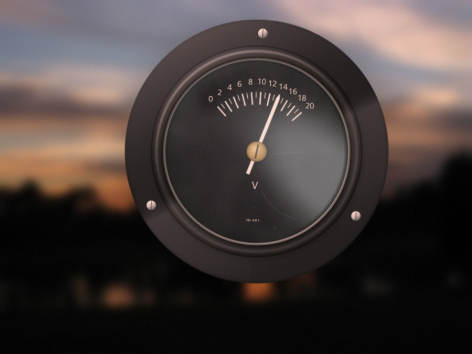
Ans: {"value": 14, "unit": "V"}
